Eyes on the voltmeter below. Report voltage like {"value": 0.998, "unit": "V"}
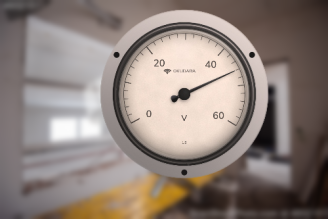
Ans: {"value": 46, "unit": "V"}
